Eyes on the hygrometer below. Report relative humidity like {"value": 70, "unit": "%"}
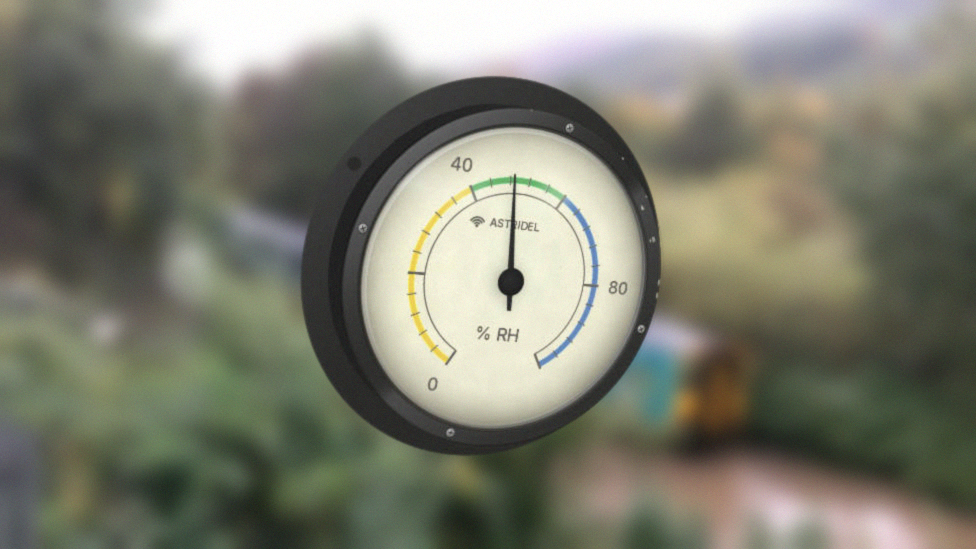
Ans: {"value": 48, "unit": "%"}
